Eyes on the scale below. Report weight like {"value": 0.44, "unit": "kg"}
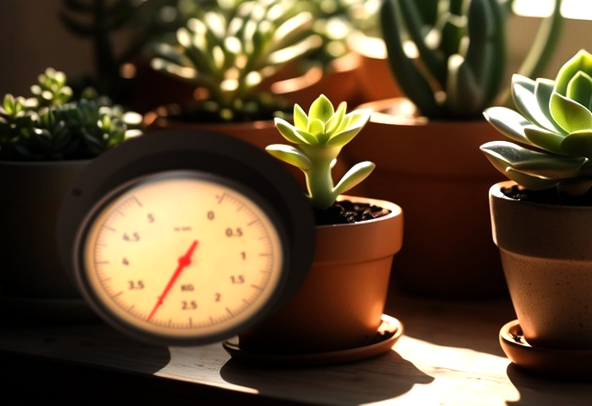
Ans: {"value": 3, "unit": "kg"}
